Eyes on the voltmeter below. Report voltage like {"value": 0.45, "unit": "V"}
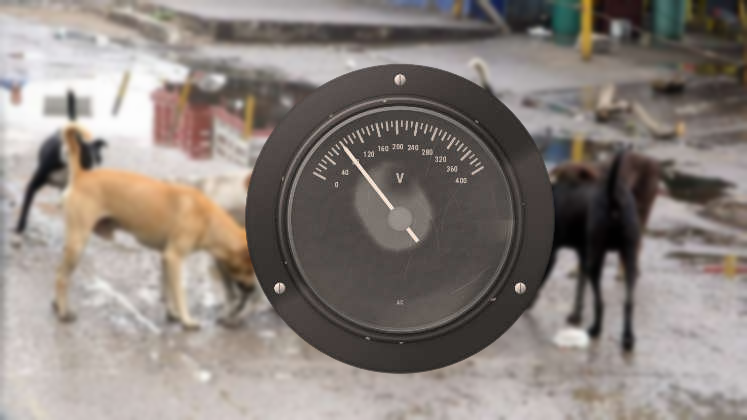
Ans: {"value": 80, "unit": "V"}
